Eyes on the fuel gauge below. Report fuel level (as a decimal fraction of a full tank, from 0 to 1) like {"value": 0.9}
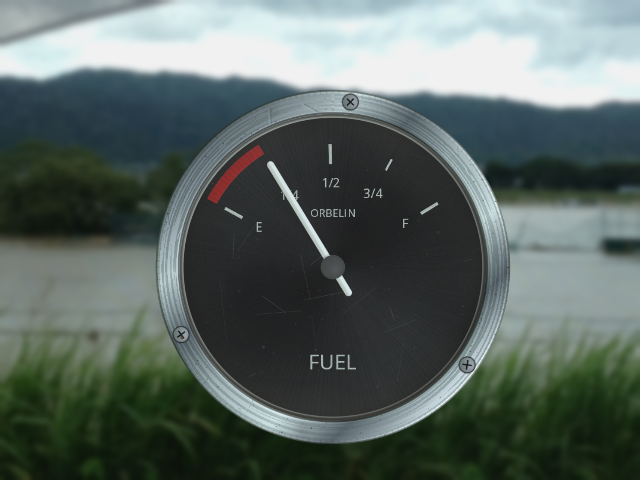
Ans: {"value": 0.25}
